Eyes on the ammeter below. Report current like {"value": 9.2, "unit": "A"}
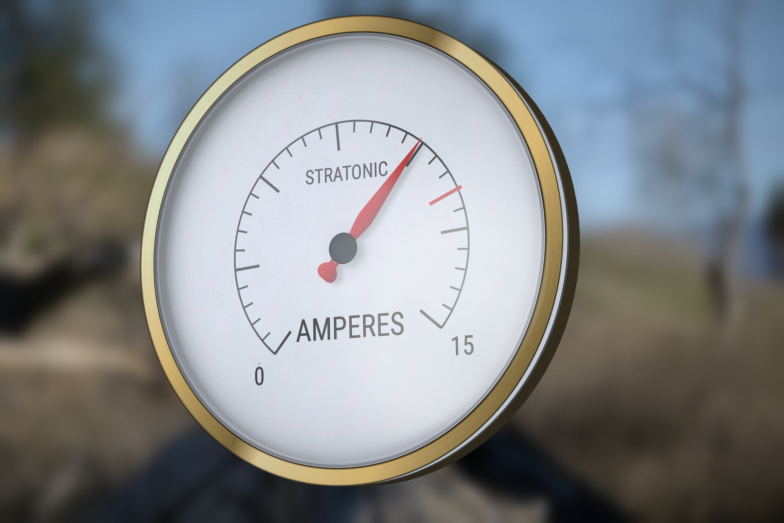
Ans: {"value": 10, "unit": "A"}
